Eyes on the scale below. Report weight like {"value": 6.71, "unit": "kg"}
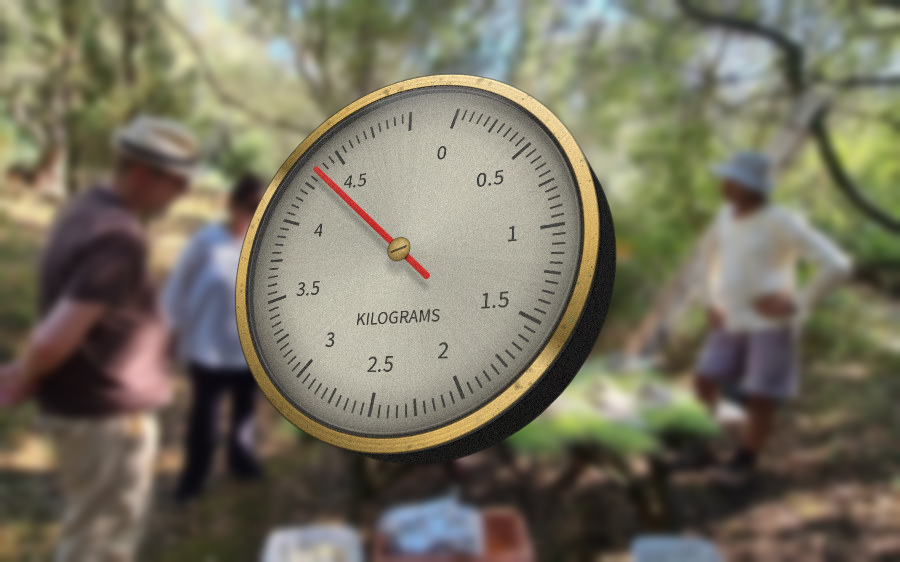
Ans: {"value": 4.35, "unit": "kg"}
